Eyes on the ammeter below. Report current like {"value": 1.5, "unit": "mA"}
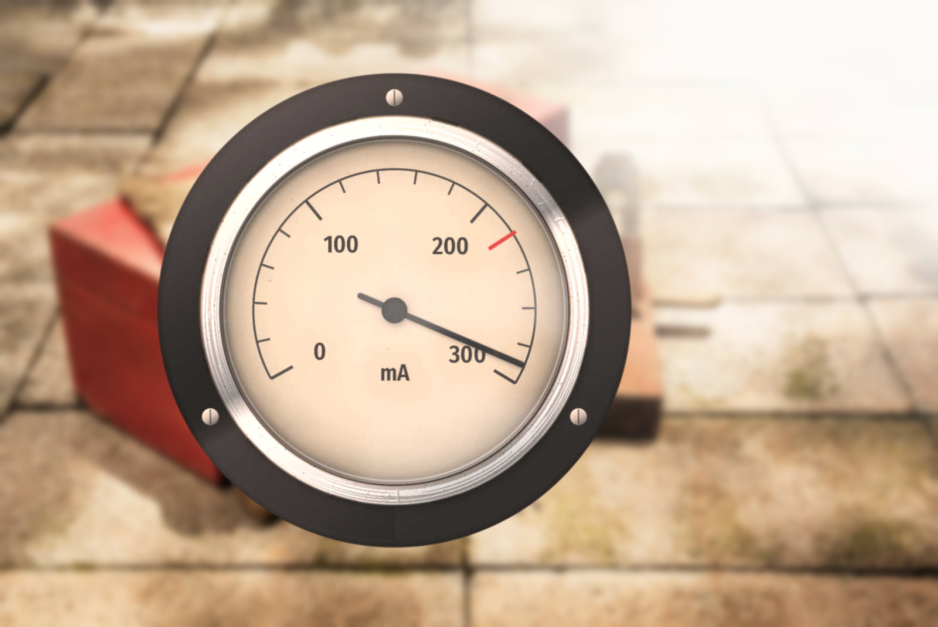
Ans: {"value": 290, "unit": "mA"}
